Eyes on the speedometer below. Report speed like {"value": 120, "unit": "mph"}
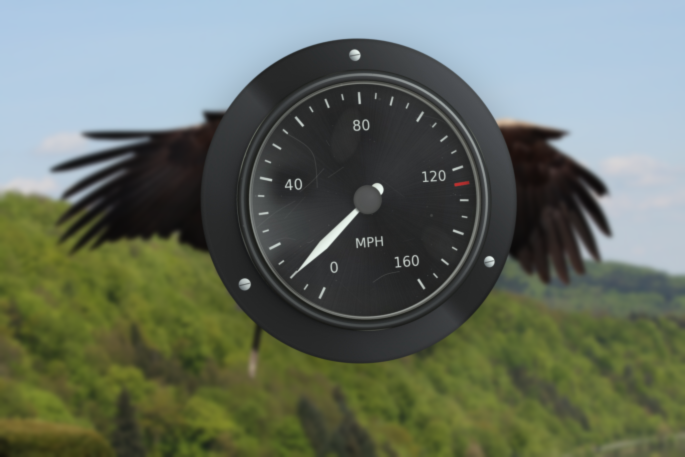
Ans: {"value": 10, "unit": "mph"}
